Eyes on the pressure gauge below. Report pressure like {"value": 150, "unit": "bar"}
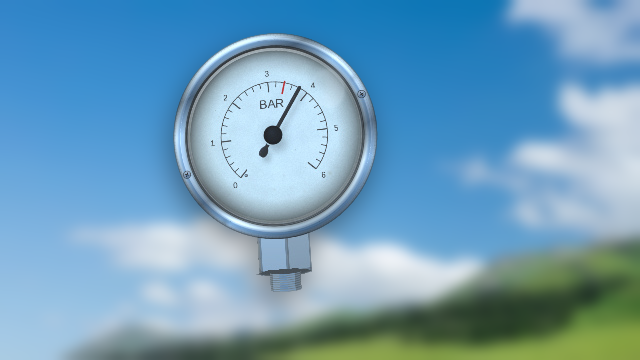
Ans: {"value": 3.8, "unit": "bar"}
